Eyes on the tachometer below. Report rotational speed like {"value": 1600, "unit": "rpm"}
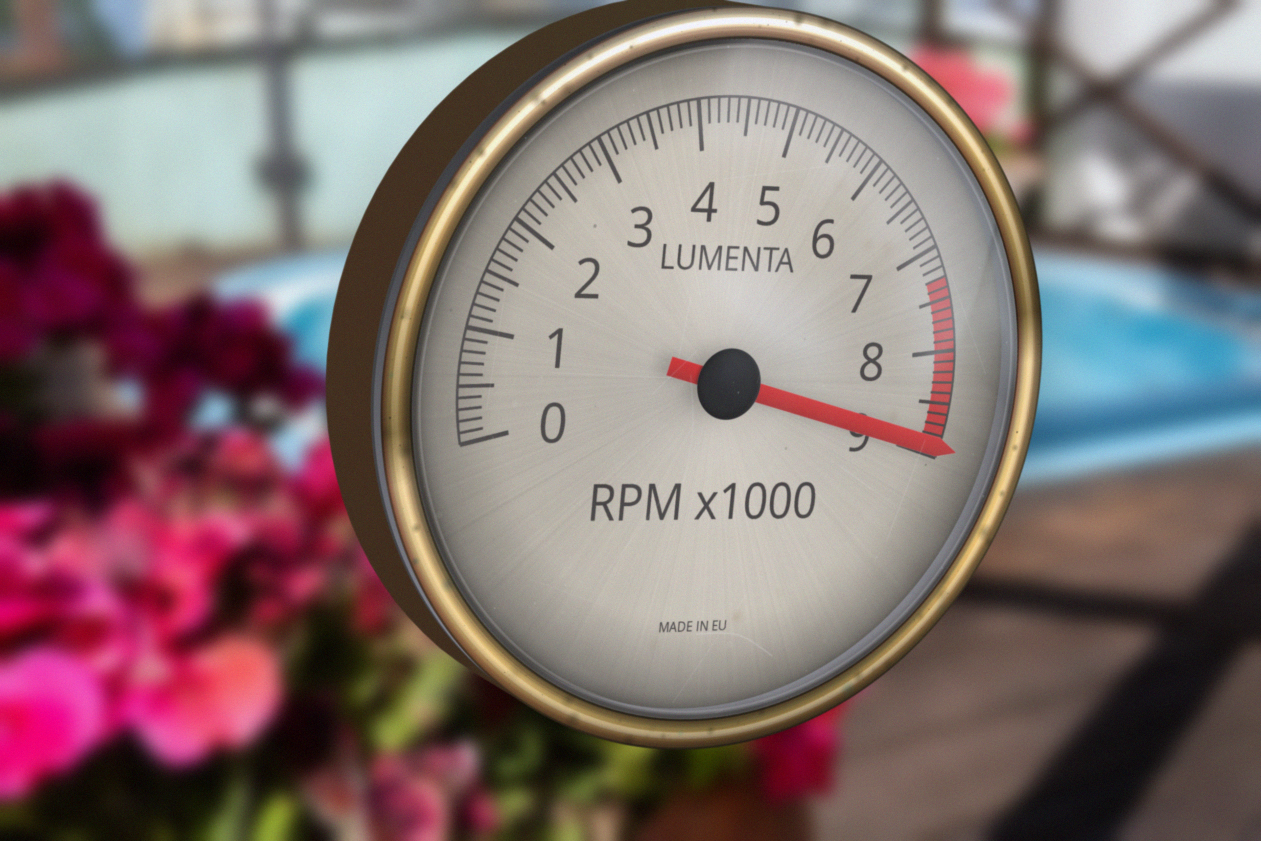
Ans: {"value": 8900, "unit": "rpm"}
